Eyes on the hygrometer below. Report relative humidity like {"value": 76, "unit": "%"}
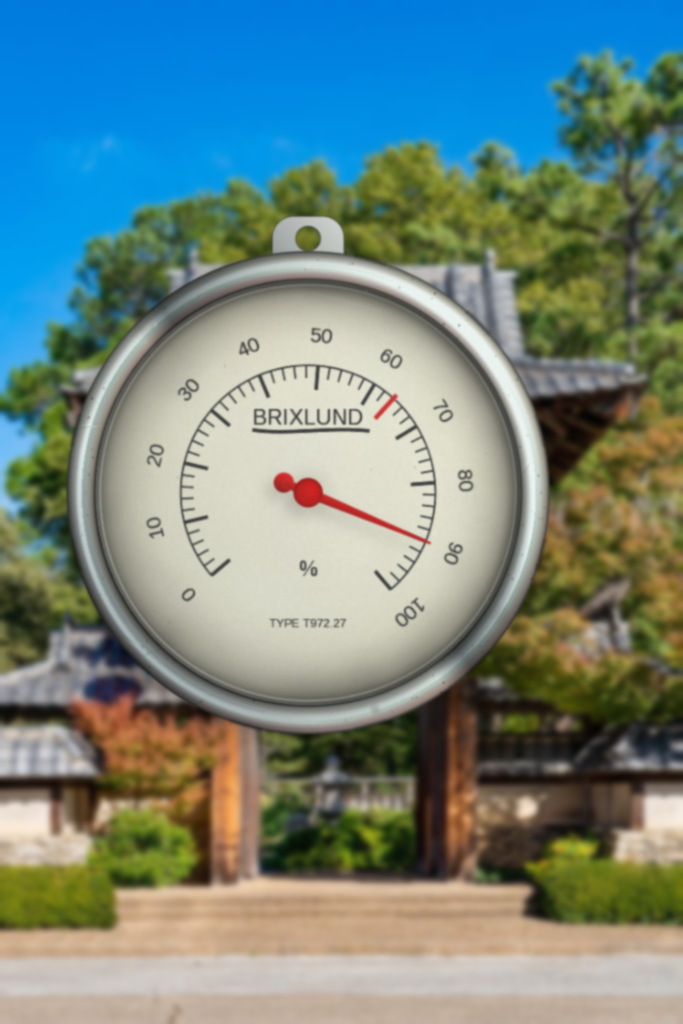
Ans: {"value": 90, "unit": "%"}
